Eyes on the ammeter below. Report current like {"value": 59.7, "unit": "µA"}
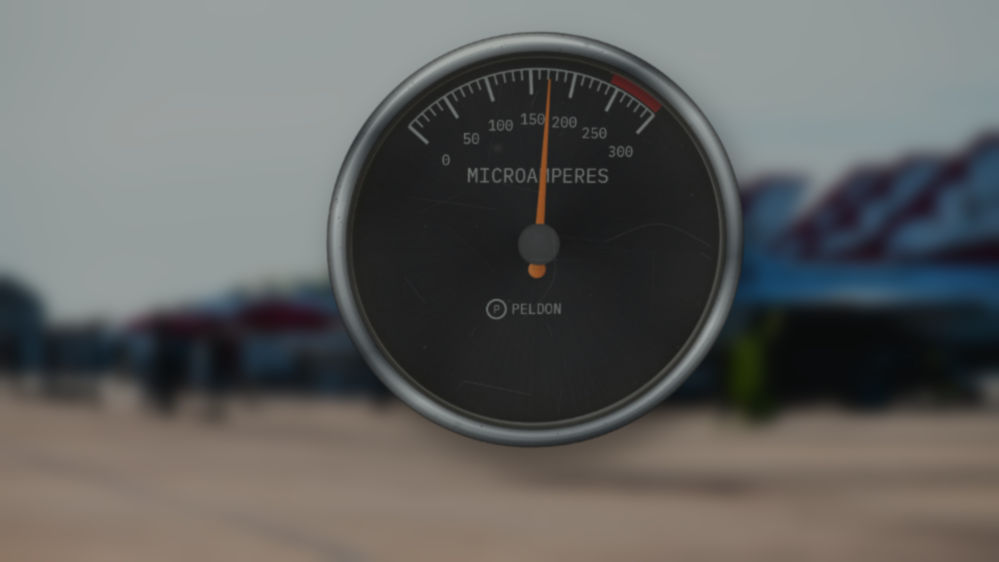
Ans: {"value": 170, "unit": "µA"}
